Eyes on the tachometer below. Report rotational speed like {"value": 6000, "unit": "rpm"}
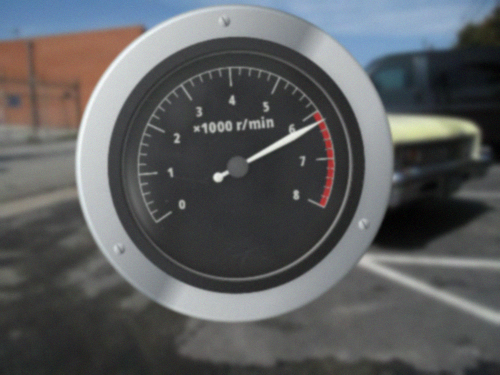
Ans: {"value": 6200, "unit": "rpm"}
